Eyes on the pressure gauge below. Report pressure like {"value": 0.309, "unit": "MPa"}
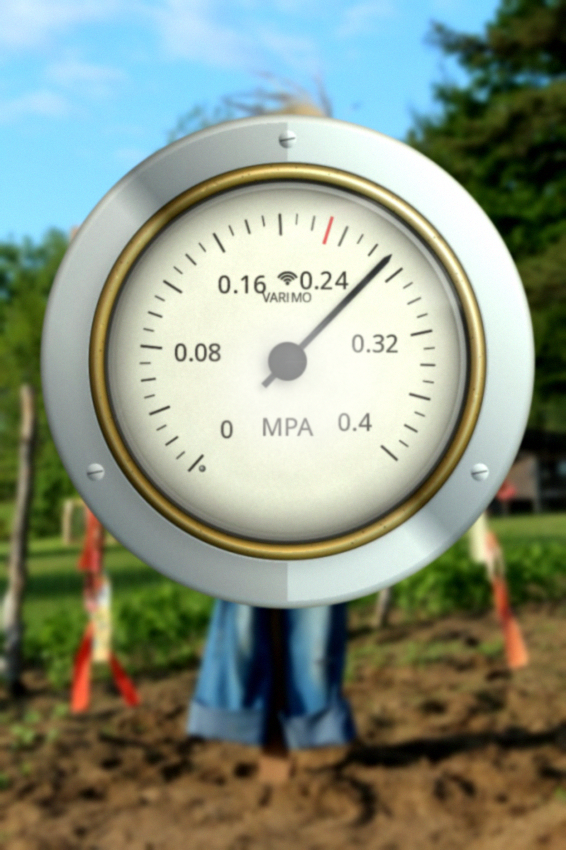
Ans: {"value": 0.27, "unit": "MPa"}
